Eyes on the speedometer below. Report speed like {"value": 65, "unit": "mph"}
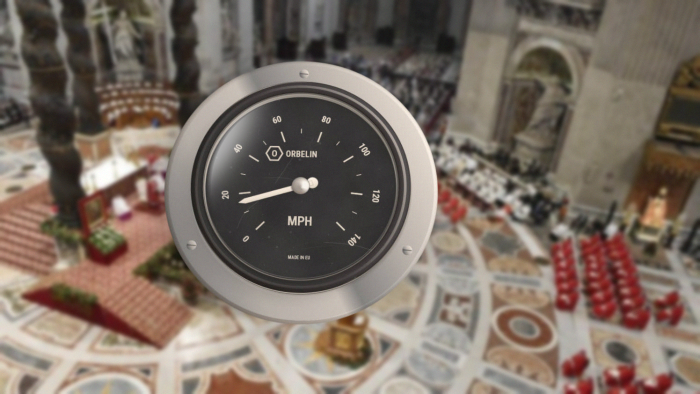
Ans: {"value": 15, "unit": "mph"}
